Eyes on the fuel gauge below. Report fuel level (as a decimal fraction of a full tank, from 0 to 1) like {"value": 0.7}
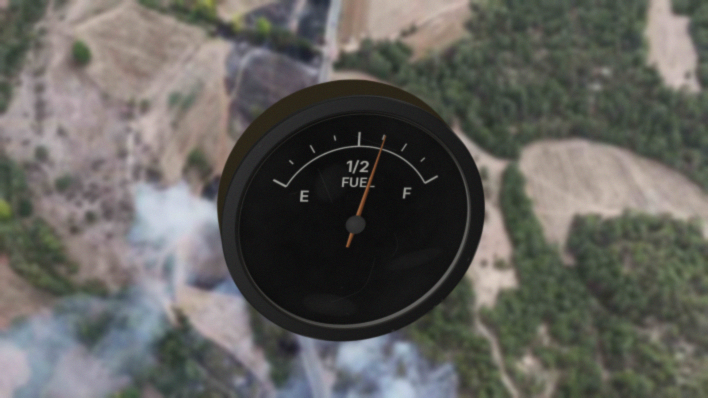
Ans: {"value": 0.625}
